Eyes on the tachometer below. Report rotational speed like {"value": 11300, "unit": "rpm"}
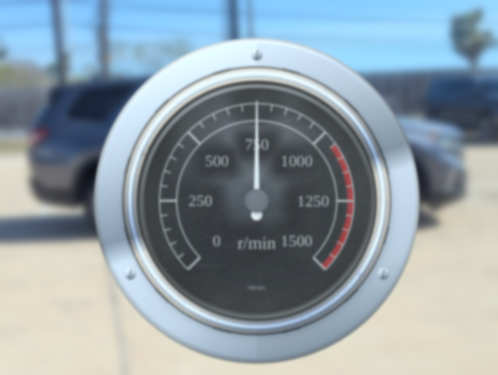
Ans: {"value": 750, "unit": "rpm"}
